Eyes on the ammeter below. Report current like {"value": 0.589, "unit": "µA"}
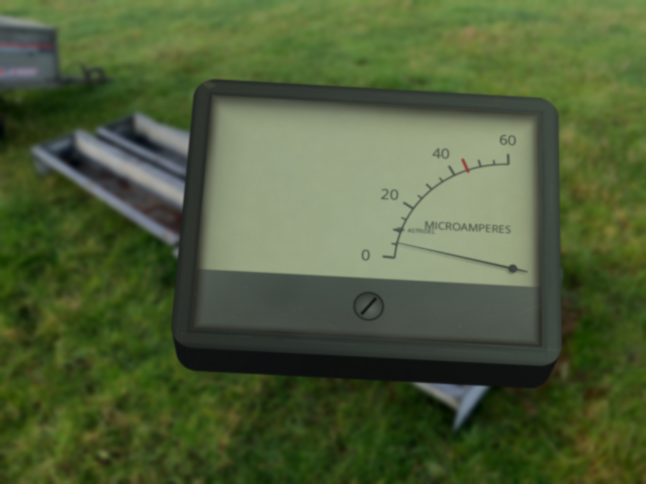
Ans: {"value": 5, "unit": "µA"}
